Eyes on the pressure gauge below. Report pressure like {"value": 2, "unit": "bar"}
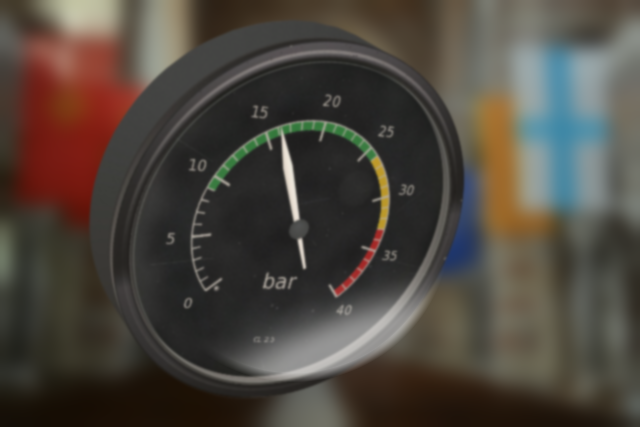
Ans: {"value": 16, "unit": "bar"}
